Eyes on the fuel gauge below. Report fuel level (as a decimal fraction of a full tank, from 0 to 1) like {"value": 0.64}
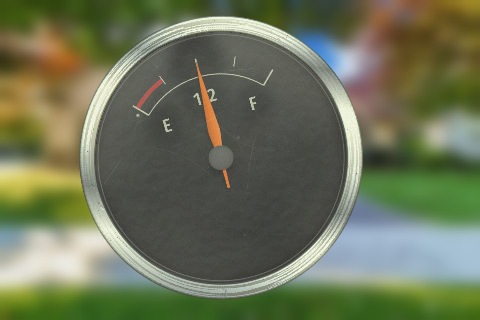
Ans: {"value": 0.5}
